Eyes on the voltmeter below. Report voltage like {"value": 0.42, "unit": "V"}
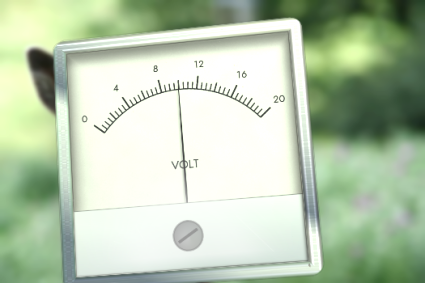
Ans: {"value": 10, "unit": "V"}
